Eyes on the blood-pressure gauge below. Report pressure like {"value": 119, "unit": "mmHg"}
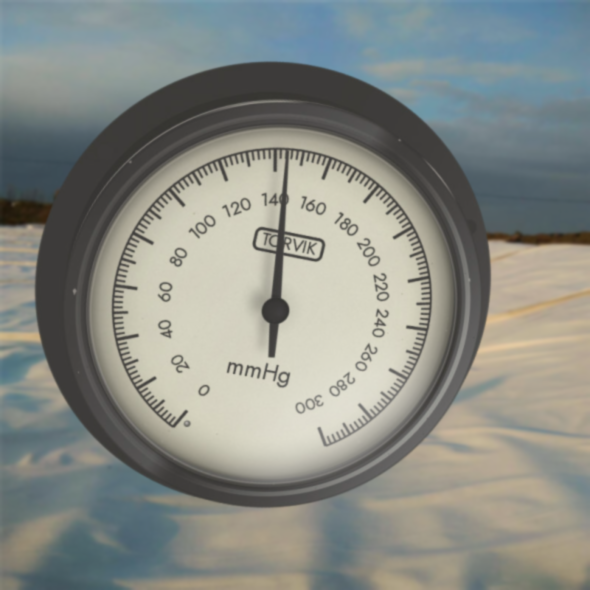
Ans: {"value": 144, "unit": "mmHg"}
